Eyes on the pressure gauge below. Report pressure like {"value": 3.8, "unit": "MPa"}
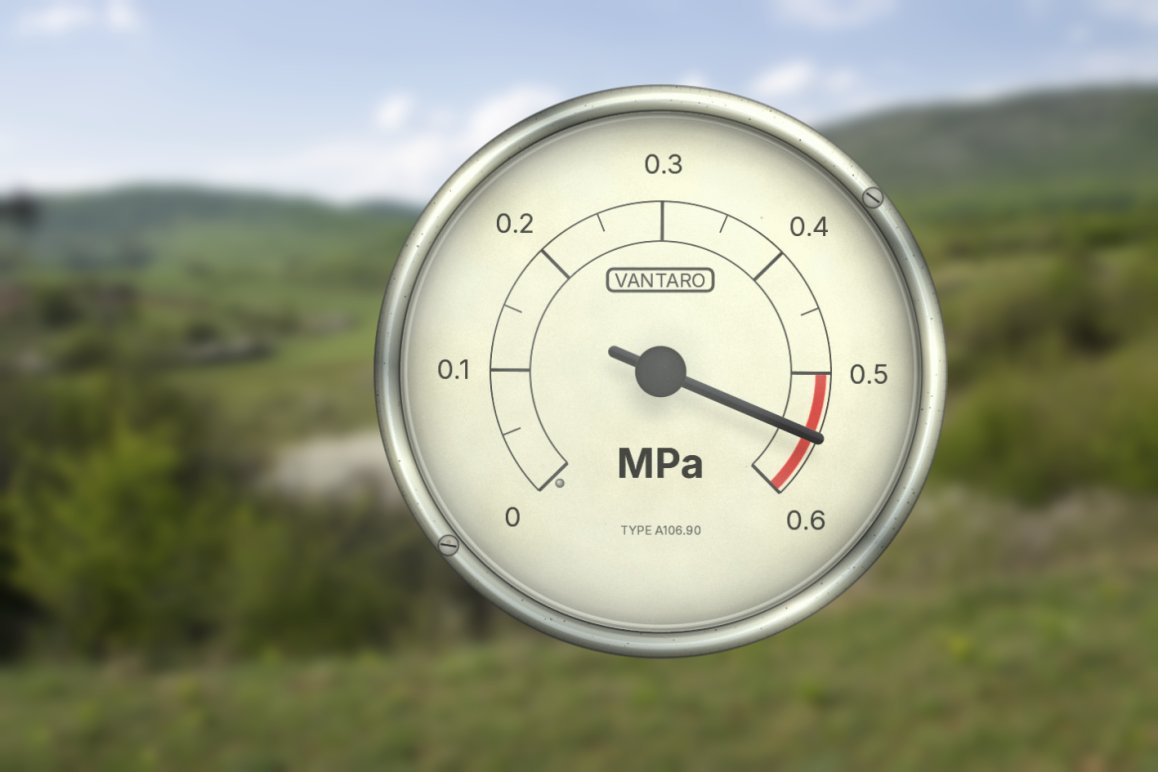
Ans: {"value": 0.55, "unit": "MPa"}
